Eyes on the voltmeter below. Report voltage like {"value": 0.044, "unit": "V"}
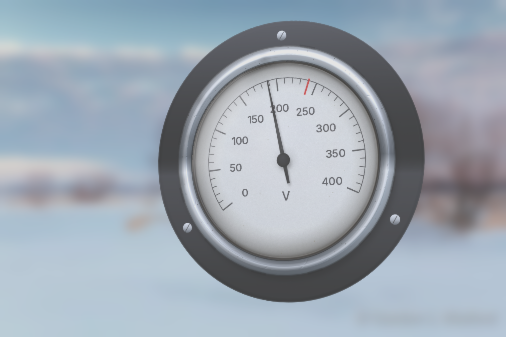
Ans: {"value": 190, "unit": "V"}
